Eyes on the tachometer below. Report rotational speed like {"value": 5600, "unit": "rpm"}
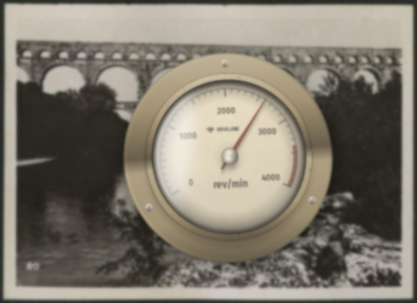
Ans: {"value": 2600, "unit": "rpm"}
